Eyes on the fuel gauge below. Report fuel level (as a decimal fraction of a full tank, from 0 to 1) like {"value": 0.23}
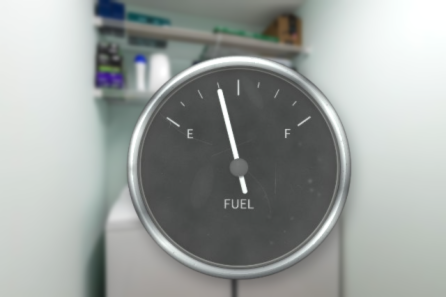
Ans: {"value": 0.375}
